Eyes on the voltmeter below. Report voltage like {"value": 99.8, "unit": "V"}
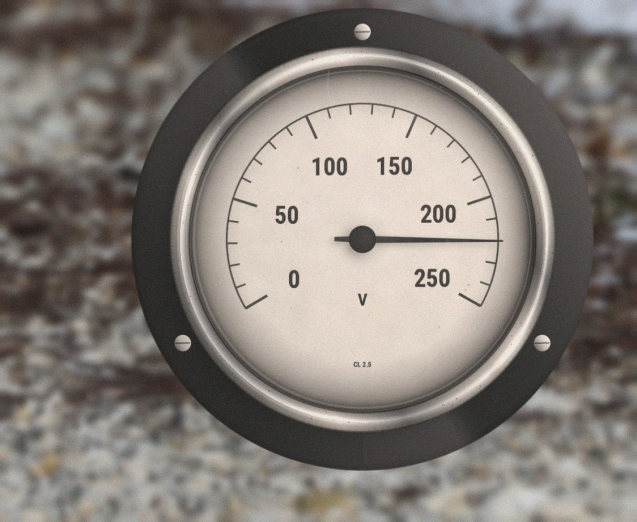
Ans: {"value": 220, "unit": "V"}
